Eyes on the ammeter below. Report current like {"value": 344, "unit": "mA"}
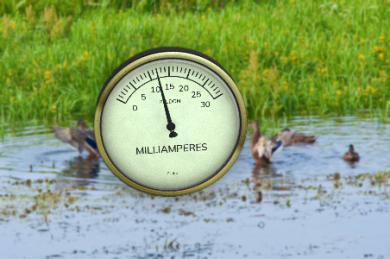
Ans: {"value": 12, "unit": "mA"}
